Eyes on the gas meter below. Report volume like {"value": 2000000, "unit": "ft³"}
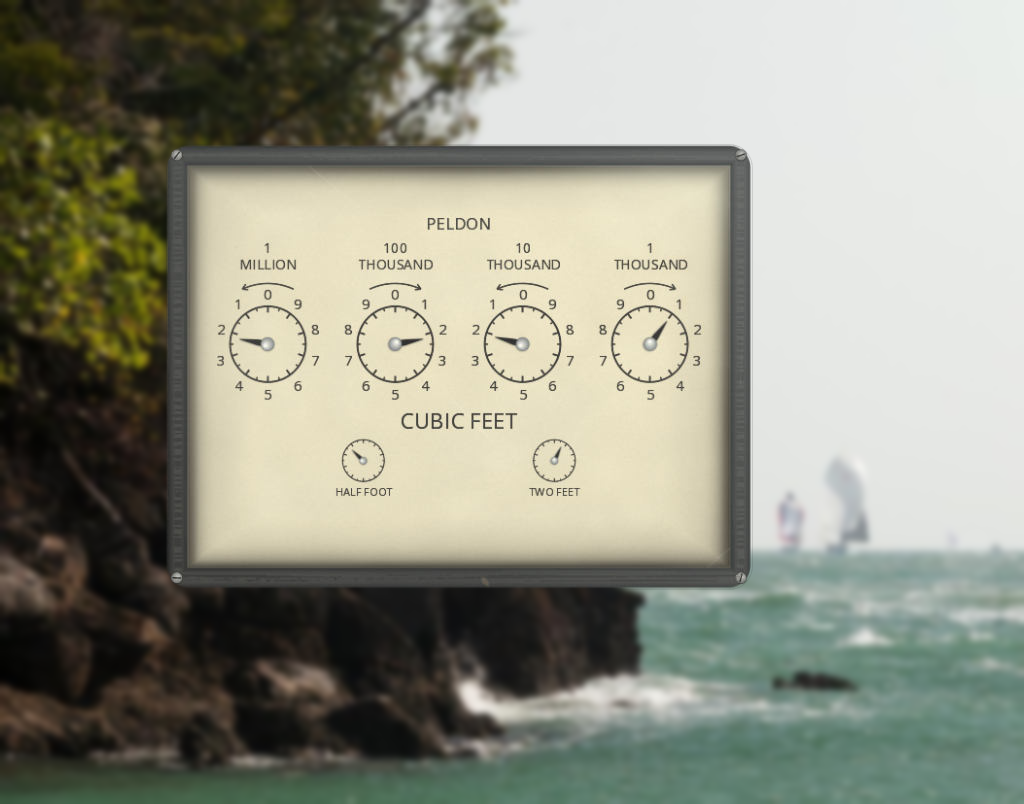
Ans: {"value": 222100, "unit": "ft³"}
